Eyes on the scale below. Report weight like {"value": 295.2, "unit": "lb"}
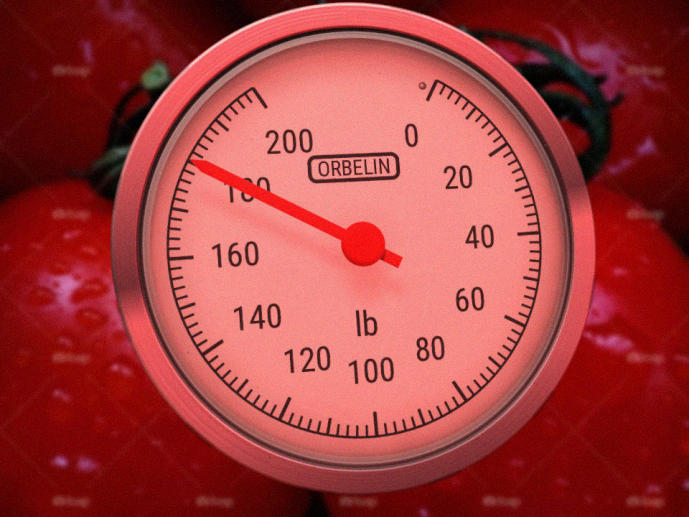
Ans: {"value": 180, "unit": "lb"}
